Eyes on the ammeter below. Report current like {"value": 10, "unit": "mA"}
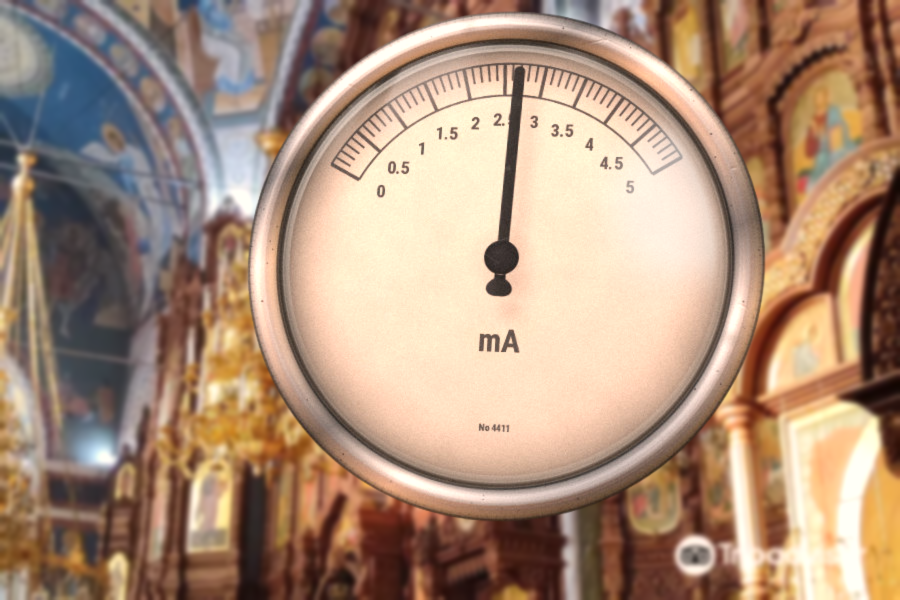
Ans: {"value": 2.7, "unit": "mA"}
